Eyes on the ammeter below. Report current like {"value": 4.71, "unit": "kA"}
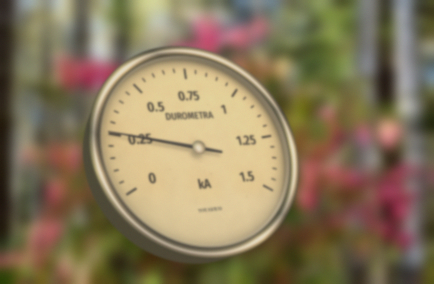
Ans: {"value": 0.25, "unit": "kA"}
